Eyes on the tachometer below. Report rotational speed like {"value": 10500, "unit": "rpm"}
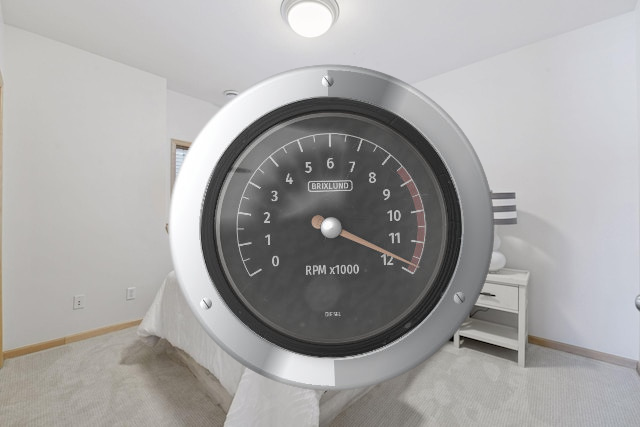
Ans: {"value": 11750, "unit": "rpm"}
